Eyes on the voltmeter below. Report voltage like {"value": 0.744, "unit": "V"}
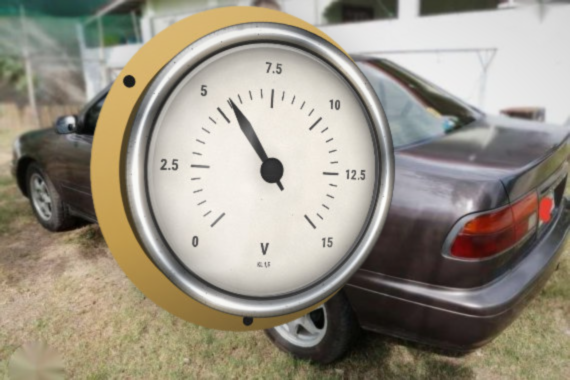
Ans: {"value": 5.5, "unit": "V"}
